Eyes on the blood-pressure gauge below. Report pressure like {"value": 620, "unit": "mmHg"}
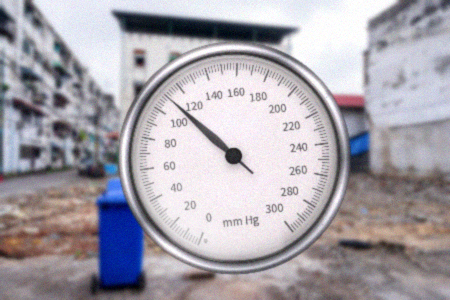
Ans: {"value": 110, "unit": "mmHg"}
